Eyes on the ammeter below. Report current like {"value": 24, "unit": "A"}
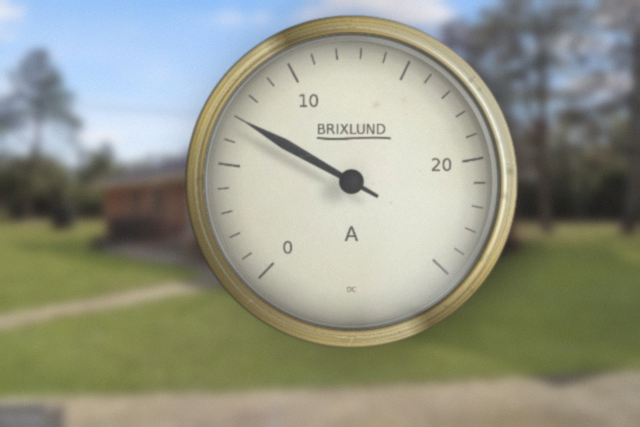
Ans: {"value": 7, "unit": "A"}
